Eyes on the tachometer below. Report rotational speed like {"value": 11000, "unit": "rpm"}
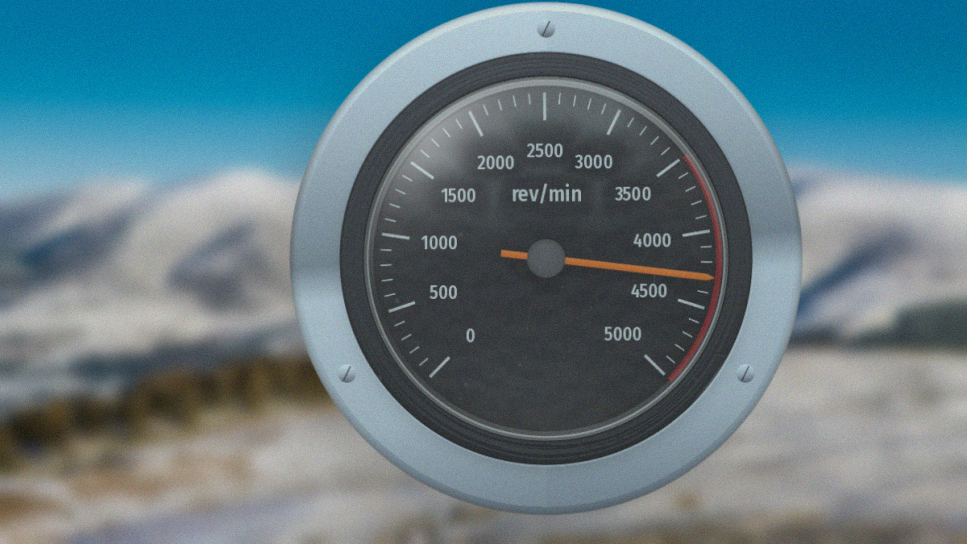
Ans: {"value": 4300, "unit": "rpm"}
